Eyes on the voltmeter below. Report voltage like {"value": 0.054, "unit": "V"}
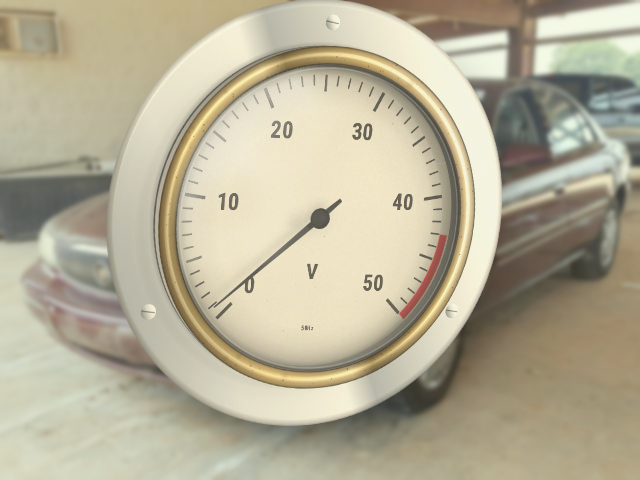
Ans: {"value": 1, "unit": "V"}
